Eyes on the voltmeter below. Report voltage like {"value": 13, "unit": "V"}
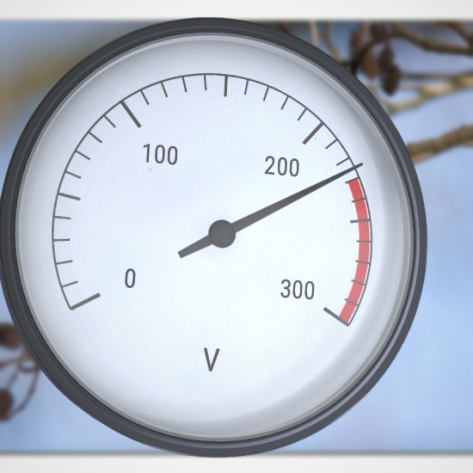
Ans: {"value": 225, "unit": "V"}
